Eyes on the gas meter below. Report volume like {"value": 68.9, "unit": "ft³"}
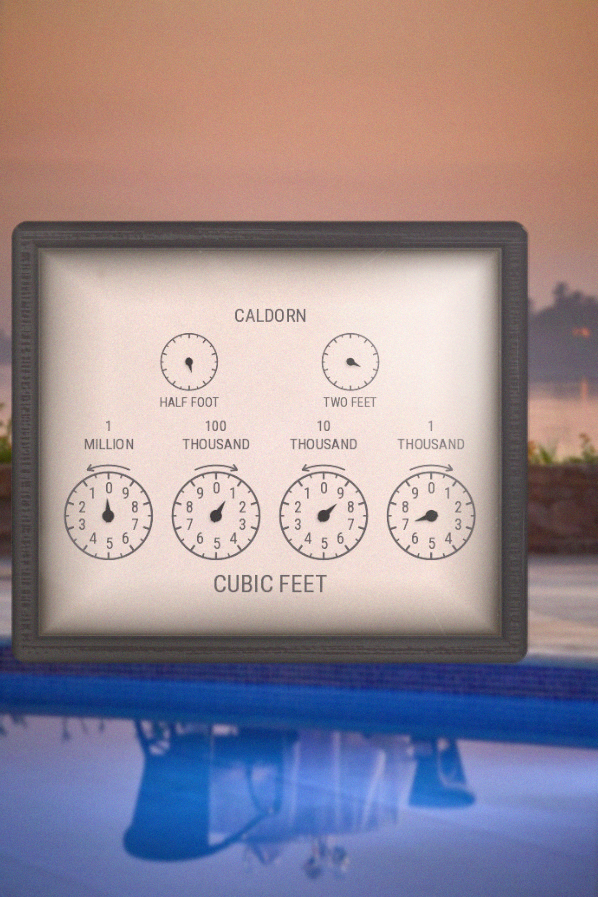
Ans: {"value": 8700, "unit": "ft³"}
